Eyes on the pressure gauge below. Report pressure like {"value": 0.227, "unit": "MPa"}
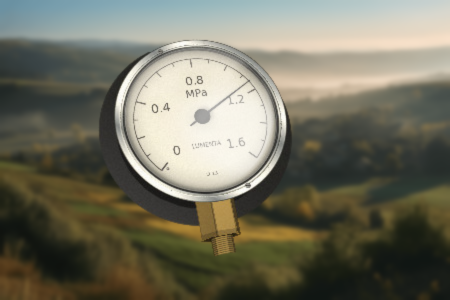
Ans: {"value": 1.15, "unit": "MPa"}
